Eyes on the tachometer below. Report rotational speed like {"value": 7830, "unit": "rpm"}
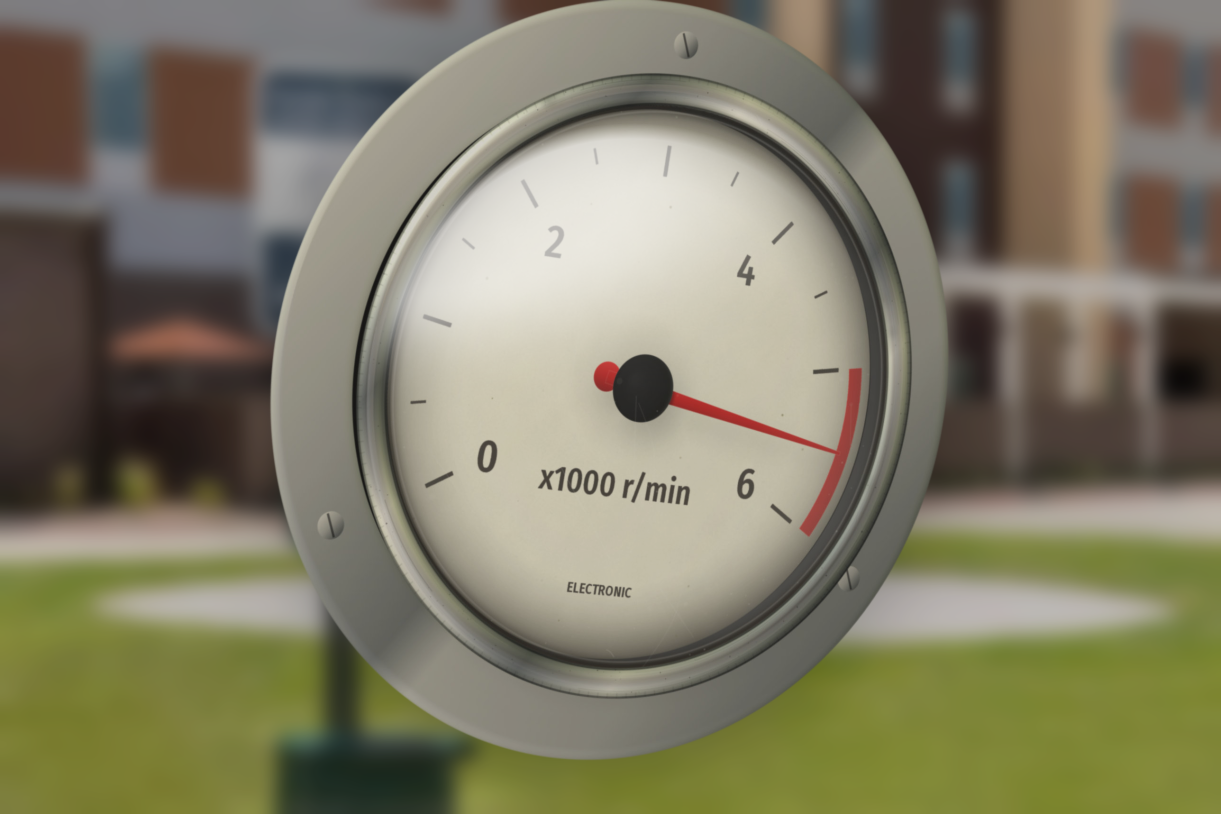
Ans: {"value": 5500, "unit": "rpm"}
